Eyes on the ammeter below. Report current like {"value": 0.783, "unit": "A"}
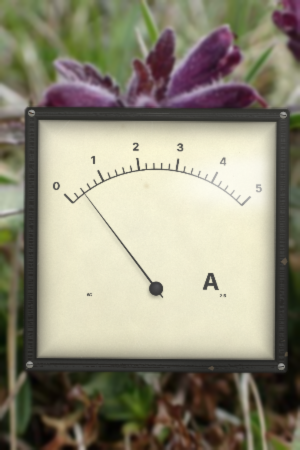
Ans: {"value": 0.4, "unit": "A"}
